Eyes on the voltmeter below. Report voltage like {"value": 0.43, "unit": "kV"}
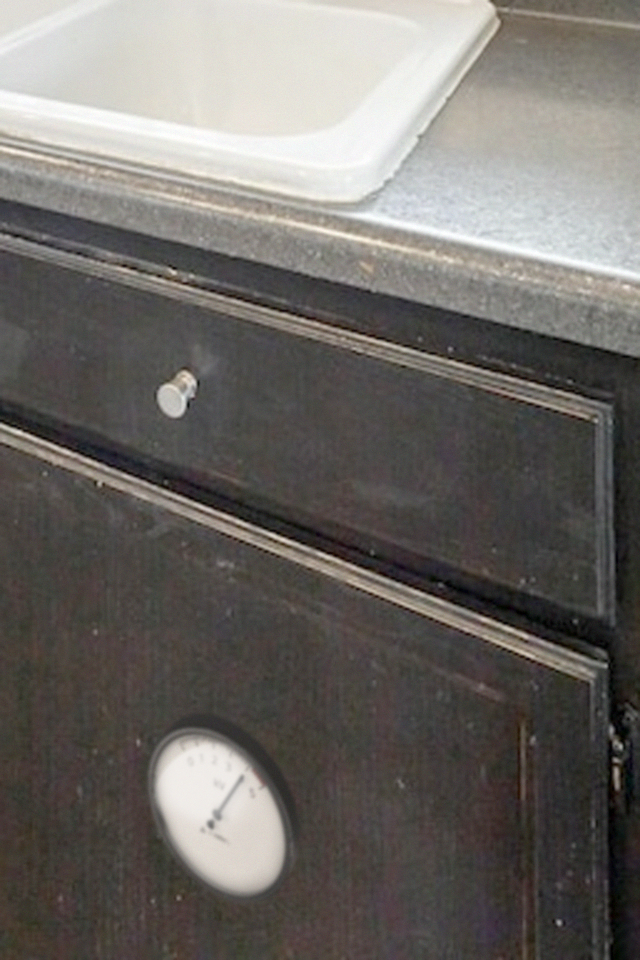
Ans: {"value": 4, "unit": "kV"}
